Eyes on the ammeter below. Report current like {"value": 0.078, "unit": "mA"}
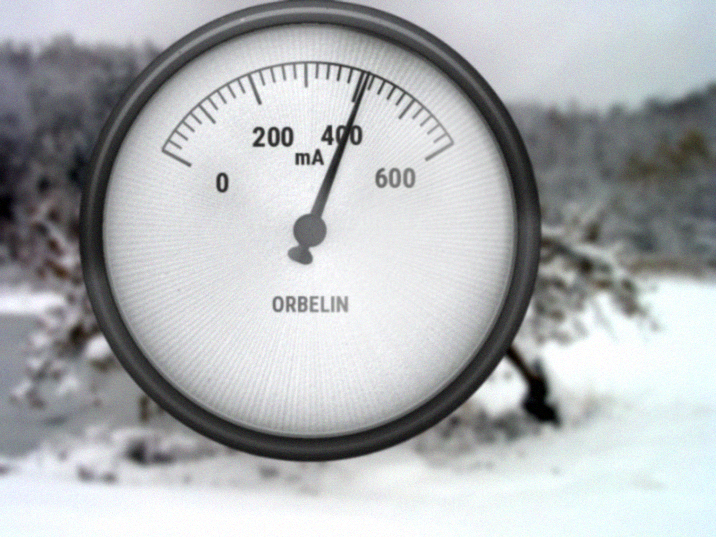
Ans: {"value": 410, "unit": "mA"}
